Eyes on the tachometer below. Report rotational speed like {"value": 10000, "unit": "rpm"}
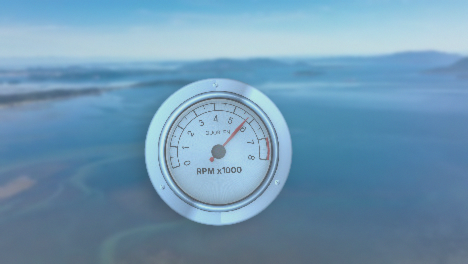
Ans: {"value": 5750, "unit": "rpm"}
